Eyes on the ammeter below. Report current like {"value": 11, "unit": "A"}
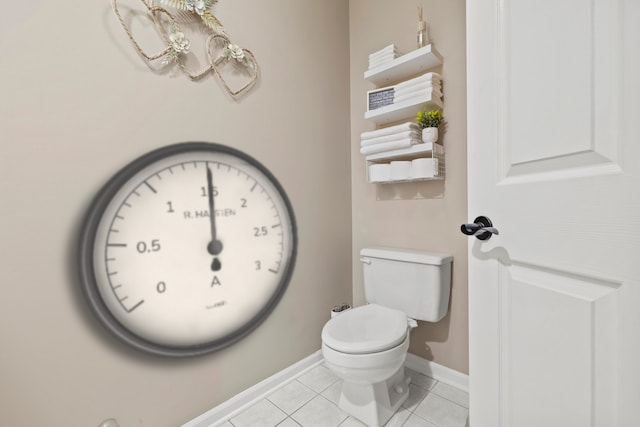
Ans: {"value": 1.5, "unit": "A"}
